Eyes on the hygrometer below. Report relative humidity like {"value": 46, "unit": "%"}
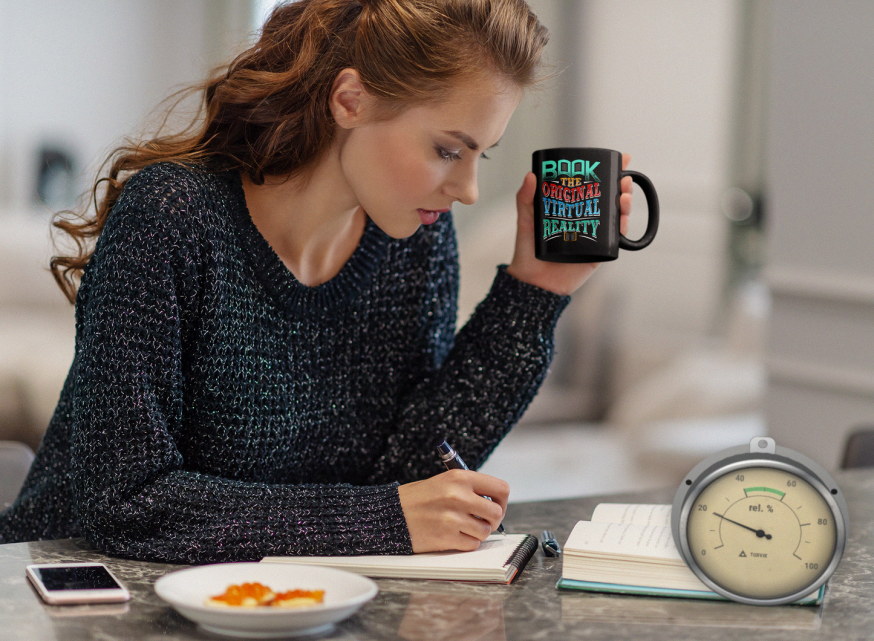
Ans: {"value": 20, "unit": "%"}
